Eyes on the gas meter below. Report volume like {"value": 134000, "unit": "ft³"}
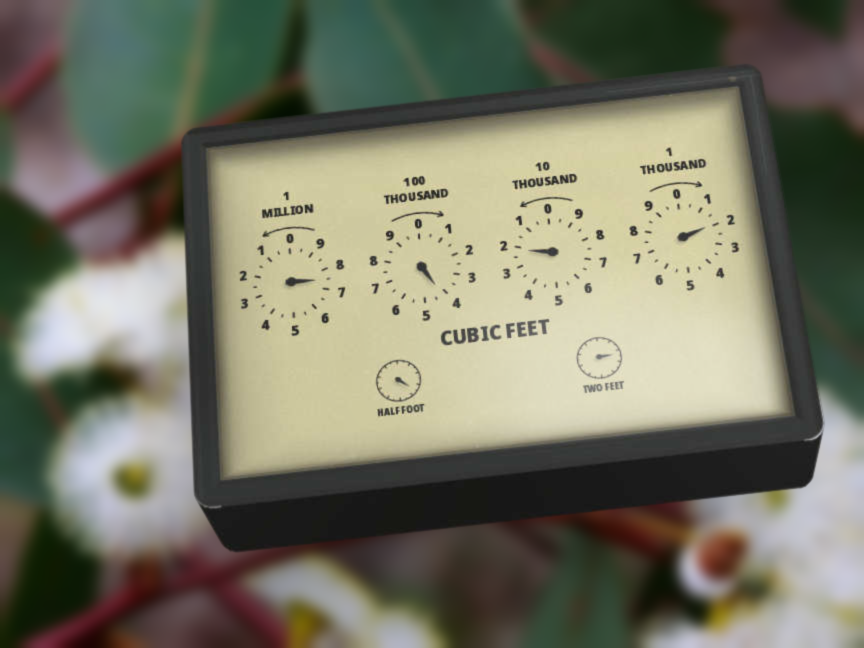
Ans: {"value": 742200, "unit": "ft³"}
